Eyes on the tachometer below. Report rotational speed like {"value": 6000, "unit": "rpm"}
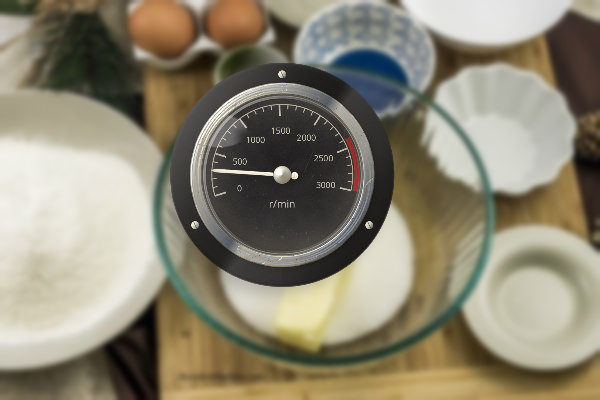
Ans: {"value": 300, "unit": "rpm"}
